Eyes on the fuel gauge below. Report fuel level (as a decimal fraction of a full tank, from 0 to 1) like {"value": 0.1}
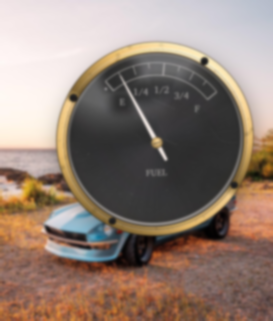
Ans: {"value": 0.125}
